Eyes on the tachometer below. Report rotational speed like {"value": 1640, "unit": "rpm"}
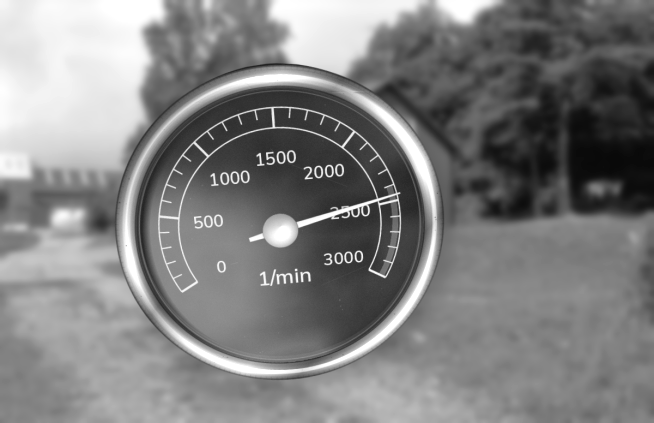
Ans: {"value": 2450, "unit": "rpm"}
